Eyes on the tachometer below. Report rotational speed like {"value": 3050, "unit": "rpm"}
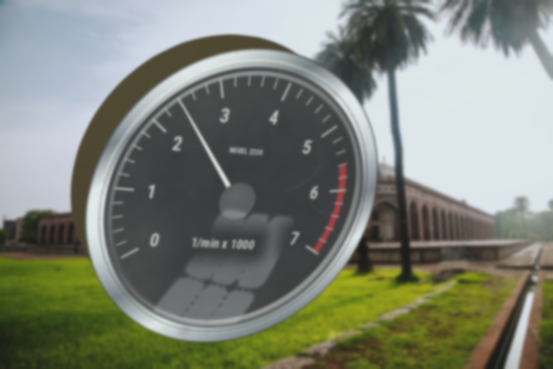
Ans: {"value": 2400, "unit": "rpm"}
